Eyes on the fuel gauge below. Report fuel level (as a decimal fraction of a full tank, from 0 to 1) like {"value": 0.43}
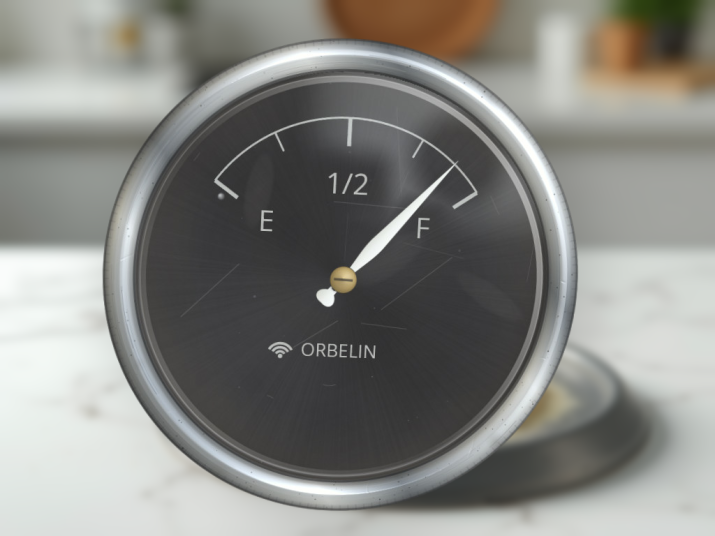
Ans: {"value": 0.875}
